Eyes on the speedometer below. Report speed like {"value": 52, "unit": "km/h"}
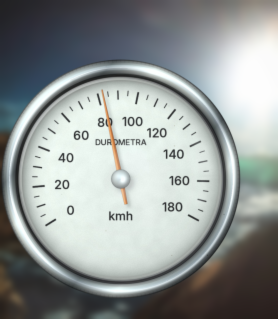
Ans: {"value": 82.5, "unit": "km/h"}
